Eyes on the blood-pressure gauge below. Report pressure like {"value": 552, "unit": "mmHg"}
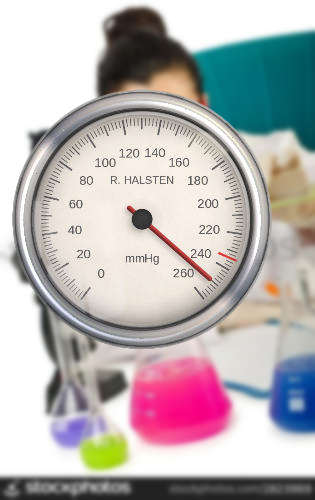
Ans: {"value": 250, "unit": "mmHg"}
